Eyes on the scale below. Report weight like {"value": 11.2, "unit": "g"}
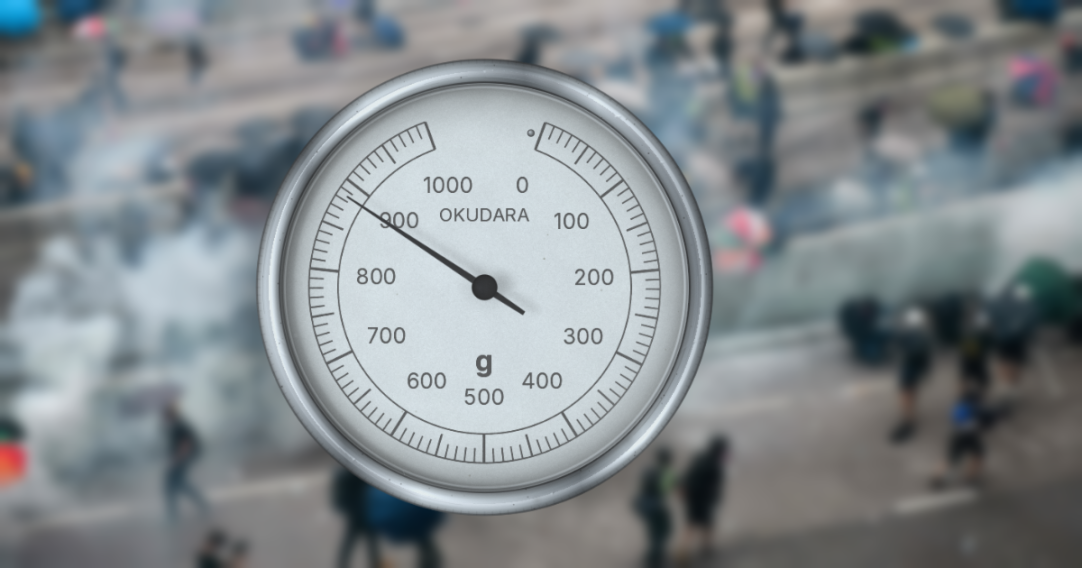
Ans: {"value": 885, "unit": "g"}
